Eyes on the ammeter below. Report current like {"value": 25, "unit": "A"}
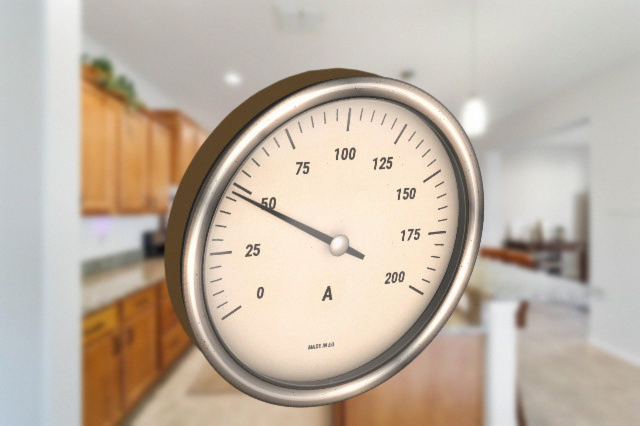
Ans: {"value": 47.5, "unit": "A"}
